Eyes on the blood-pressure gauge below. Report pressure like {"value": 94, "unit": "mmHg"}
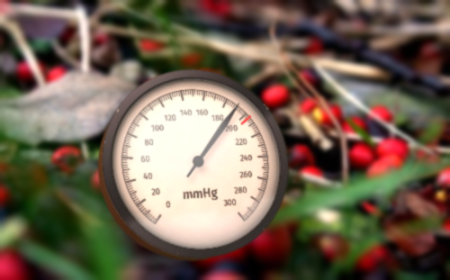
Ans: {"value": 190, "unit": "mmHg"}
